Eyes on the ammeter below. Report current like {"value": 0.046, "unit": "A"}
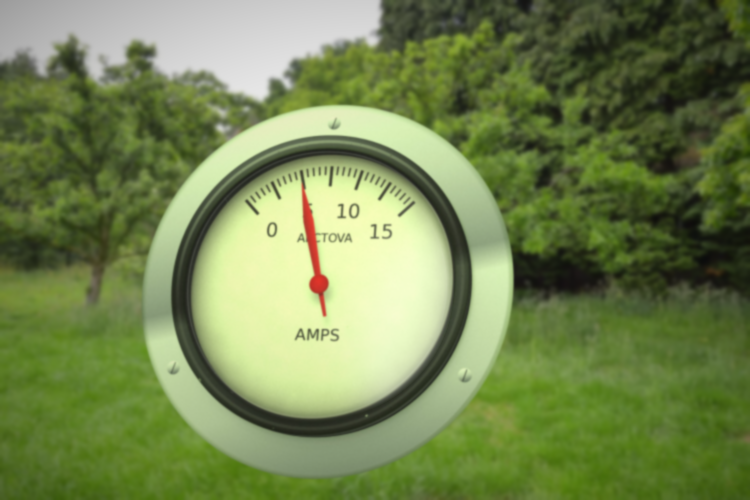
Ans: {"value": 5, "unit": "A"}
